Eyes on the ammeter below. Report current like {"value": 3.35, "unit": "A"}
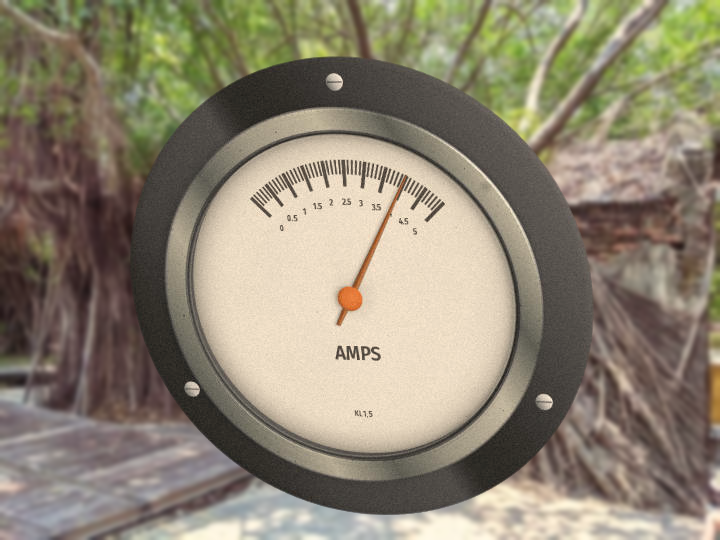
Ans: {"value": 4, "unit": "A"}
